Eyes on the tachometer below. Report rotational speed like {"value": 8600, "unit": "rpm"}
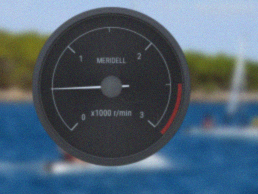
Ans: {"value": 500, "unit": "rpm"}
